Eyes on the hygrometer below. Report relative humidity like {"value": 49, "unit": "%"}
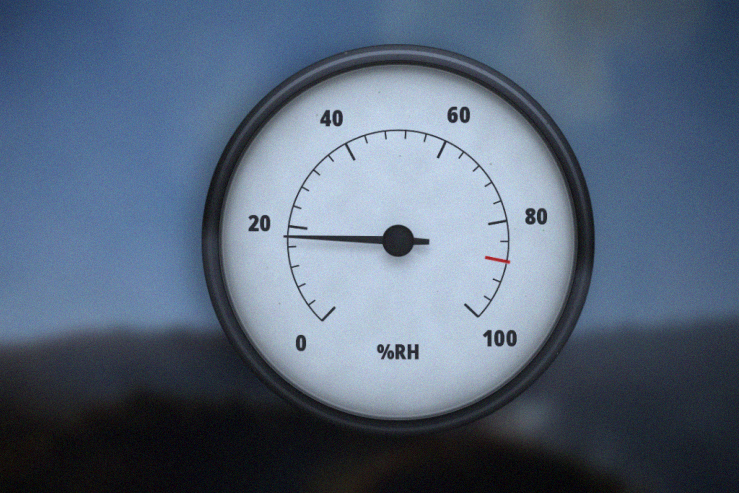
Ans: {"value": 18, "unit": "%"}
